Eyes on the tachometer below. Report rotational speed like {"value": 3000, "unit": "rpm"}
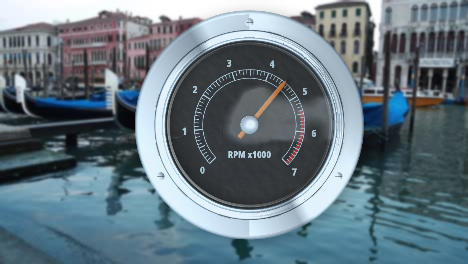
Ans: {"value": 4500, "unit": "rpm"}
